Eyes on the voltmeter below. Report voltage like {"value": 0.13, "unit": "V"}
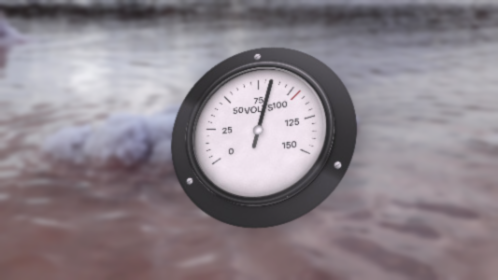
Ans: {"value": 85, "unit": "V"}
